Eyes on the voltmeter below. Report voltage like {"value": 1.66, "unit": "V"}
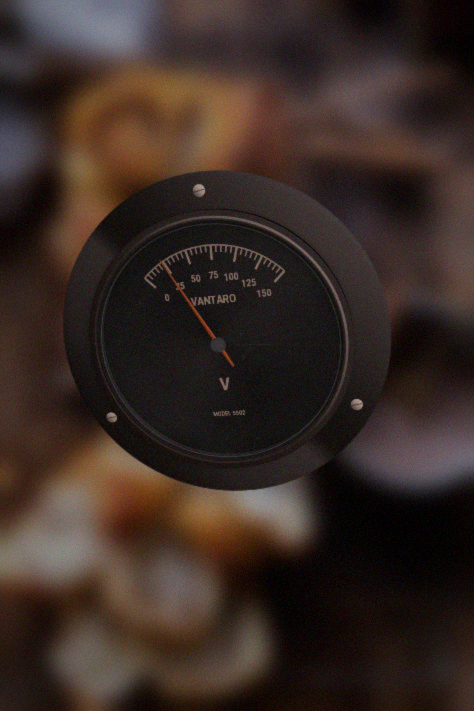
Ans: {"value": 25, "unit": "V"}
